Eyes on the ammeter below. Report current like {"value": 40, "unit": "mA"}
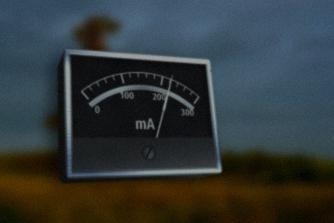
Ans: {"value": 220, "unit": "mA"}
